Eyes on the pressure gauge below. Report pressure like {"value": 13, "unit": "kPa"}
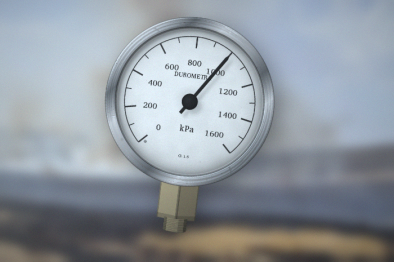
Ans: {"value": 1000, "unit": "kPa"}
